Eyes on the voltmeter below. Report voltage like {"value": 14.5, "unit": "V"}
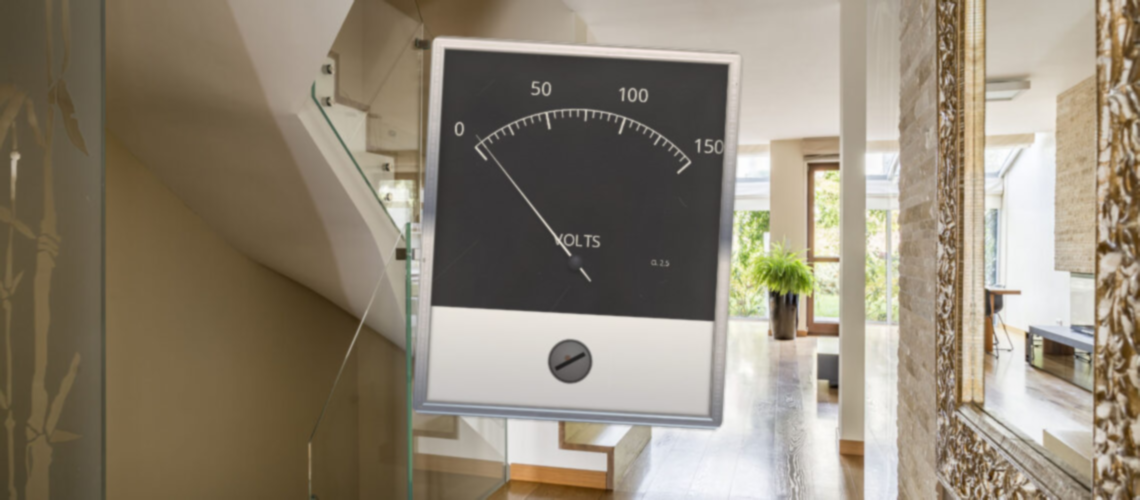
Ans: {"value": 5, "unit": "V"}
